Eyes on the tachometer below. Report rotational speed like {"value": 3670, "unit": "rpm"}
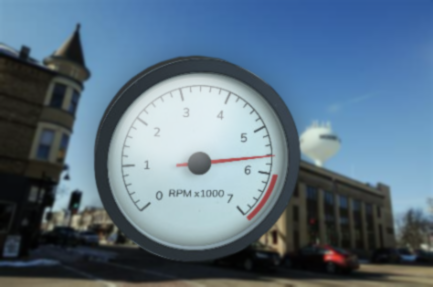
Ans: {"value": 5600, "unit": "rpm"}
